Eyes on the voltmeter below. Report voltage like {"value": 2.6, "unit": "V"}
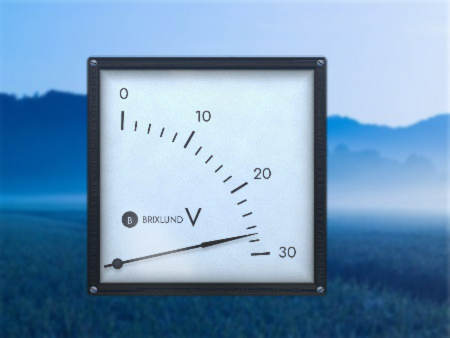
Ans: {"value": 27, "unit": "V"}
